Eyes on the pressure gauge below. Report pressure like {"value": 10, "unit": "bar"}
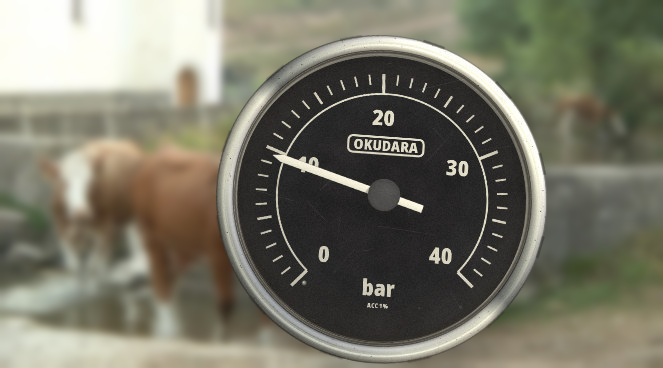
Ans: {"value": 9.5, "unit": "bar"}
